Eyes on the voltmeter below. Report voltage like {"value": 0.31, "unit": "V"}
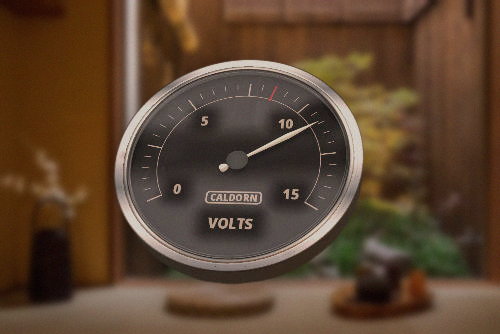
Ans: {"value": 11, "unit": "V"}
